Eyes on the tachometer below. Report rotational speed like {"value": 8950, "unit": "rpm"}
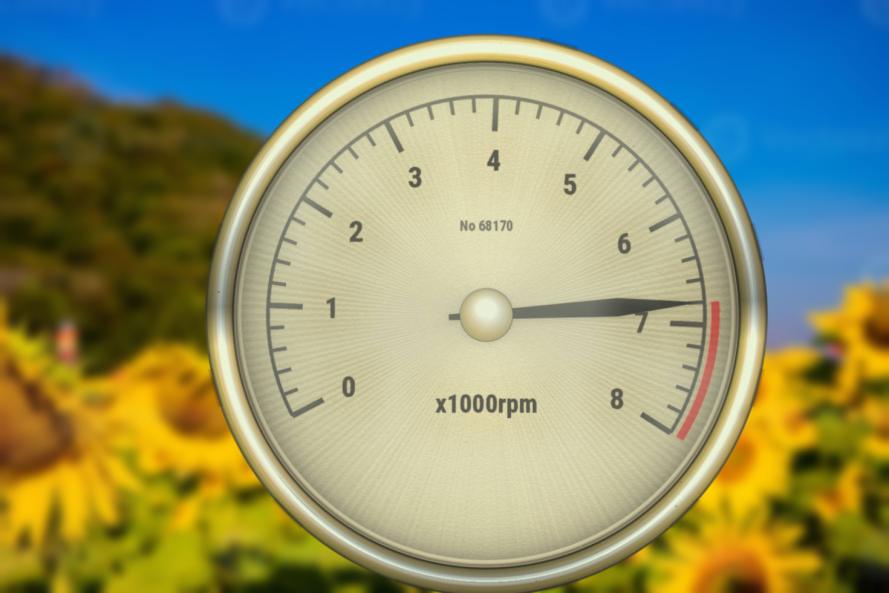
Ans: {"value": 6800, "unit": "rpm"}
